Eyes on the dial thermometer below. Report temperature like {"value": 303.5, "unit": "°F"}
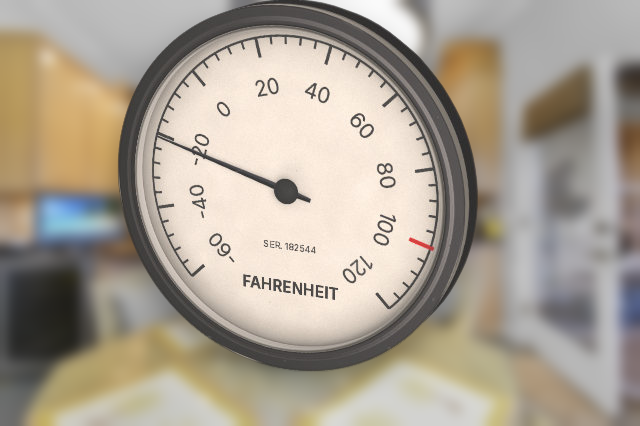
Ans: {"value": -20, "unit": "°F"}
